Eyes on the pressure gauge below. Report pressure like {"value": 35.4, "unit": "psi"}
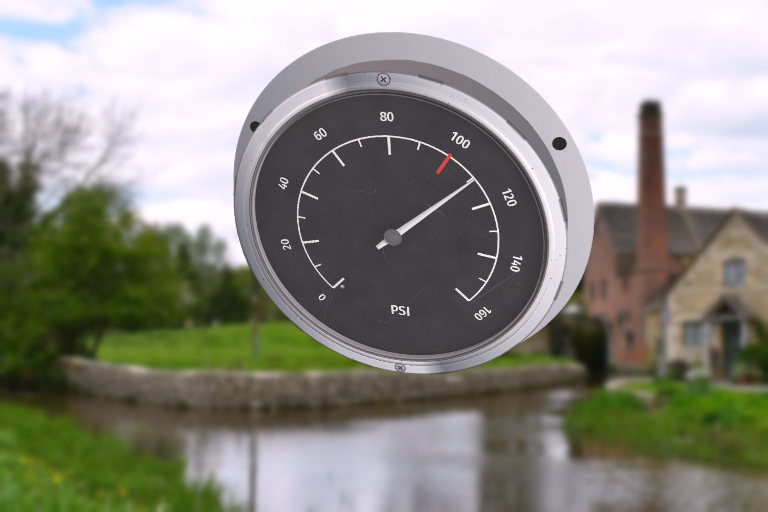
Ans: {"value": 110, "unit": "psi"}
